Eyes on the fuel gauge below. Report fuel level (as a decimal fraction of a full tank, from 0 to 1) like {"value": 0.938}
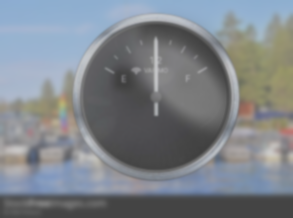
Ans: {"value": 0.5}
